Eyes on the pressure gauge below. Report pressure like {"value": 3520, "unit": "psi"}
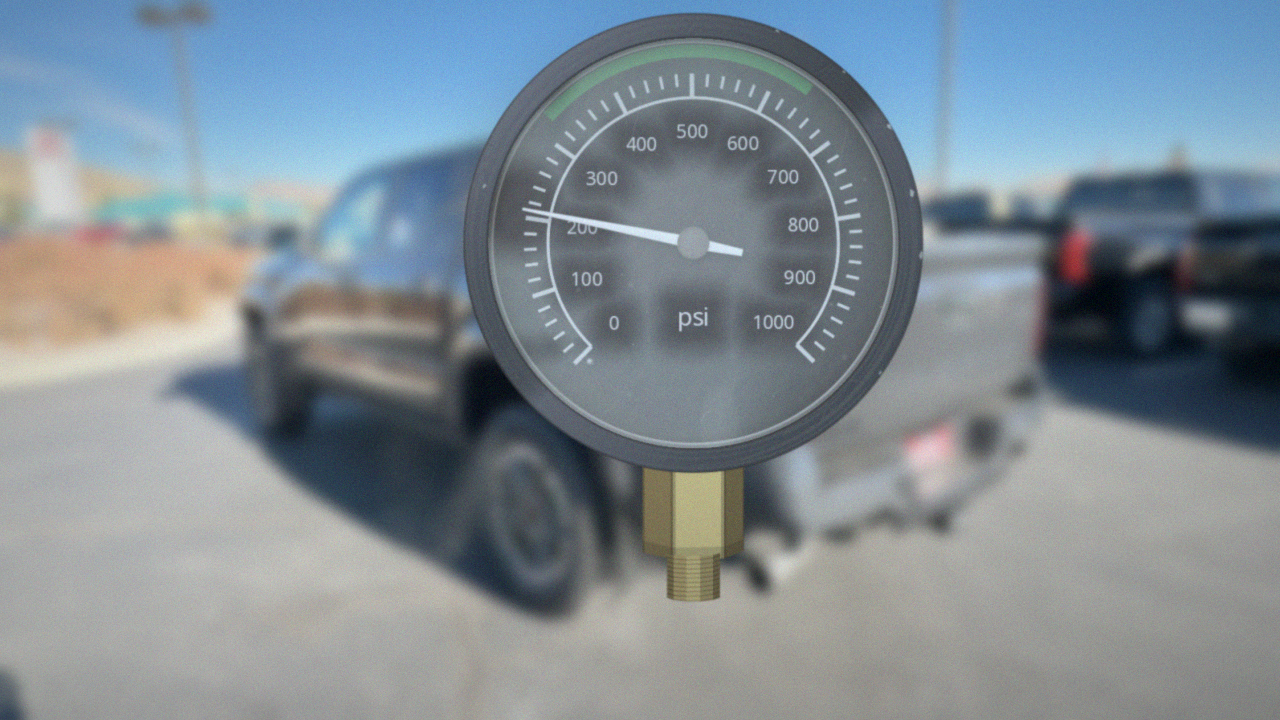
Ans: {"value": 210, "unit": "psi"}
